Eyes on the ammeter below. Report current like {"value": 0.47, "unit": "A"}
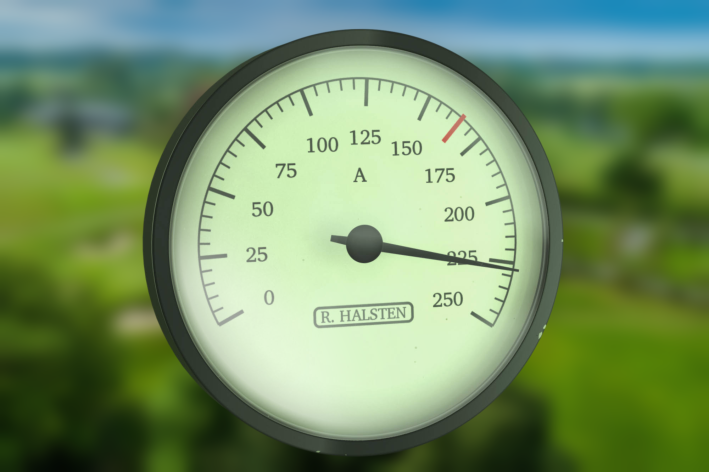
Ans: {"value": 227.5, "unit": "A"}
